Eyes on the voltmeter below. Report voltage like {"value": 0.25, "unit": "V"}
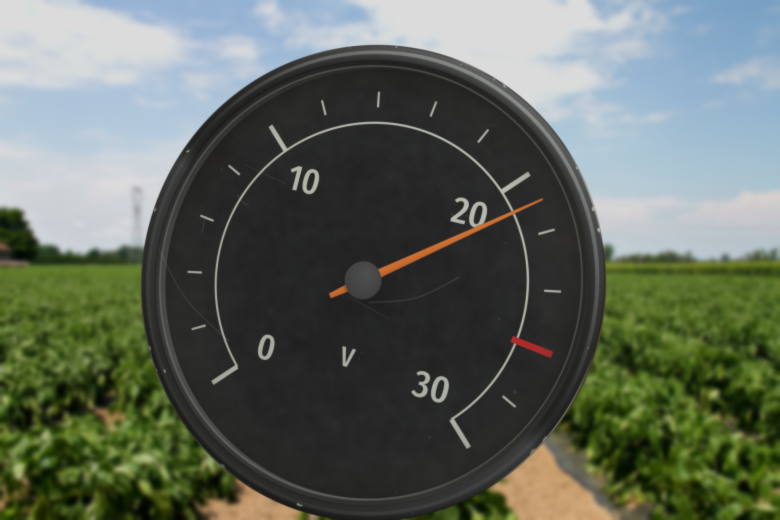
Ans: {"value": 21, "unit": "V"}
